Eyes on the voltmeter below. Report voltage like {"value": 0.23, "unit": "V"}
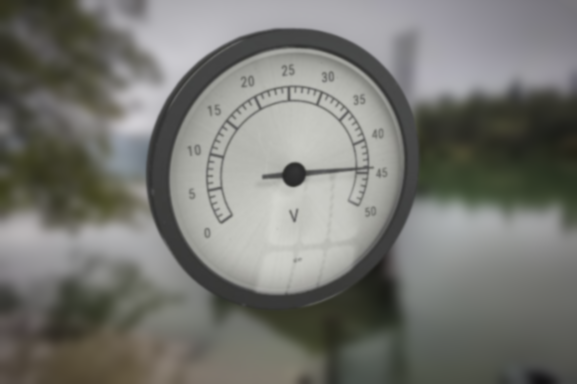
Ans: {"value": 44, "unit": "V"}
